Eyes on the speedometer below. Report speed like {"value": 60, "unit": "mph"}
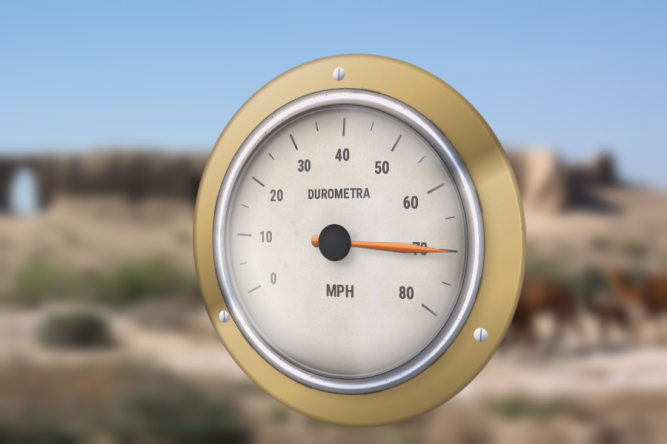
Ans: {"value": 70, "unit": "mph"}
